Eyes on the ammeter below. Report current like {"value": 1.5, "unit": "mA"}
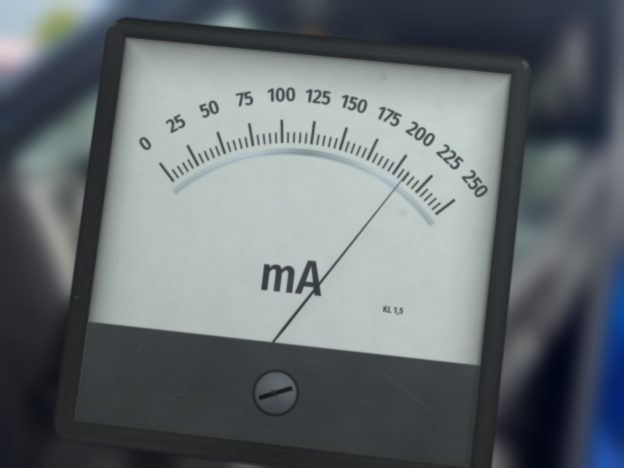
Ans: {"value": 210, "unit": "mA"}
